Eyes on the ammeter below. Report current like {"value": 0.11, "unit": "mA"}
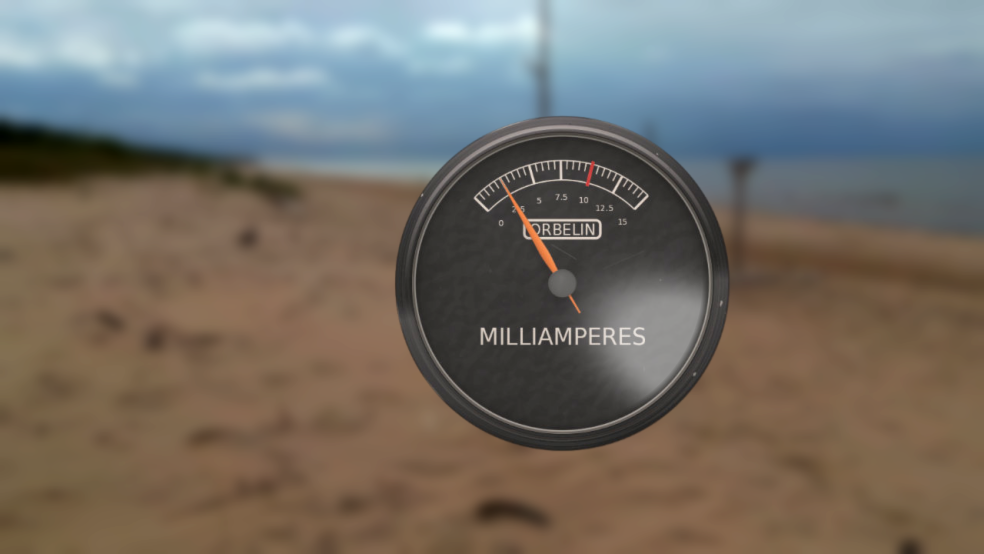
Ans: {"value": 2.5, "unit": "mA"}
